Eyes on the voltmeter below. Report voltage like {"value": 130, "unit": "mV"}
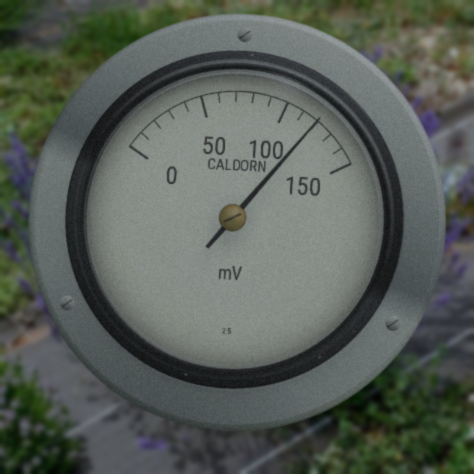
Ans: {"value": 120, "unit": "mV"}
